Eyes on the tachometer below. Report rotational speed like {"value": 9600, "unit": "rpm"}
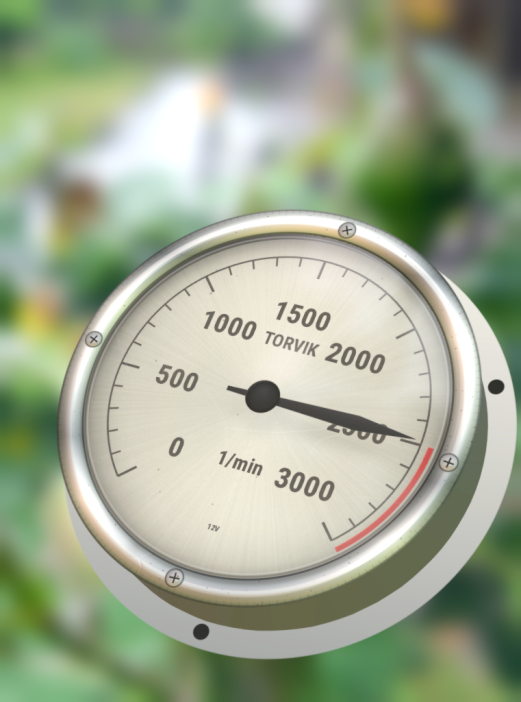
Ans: {"value": 2500, "unit": "rpm"}
